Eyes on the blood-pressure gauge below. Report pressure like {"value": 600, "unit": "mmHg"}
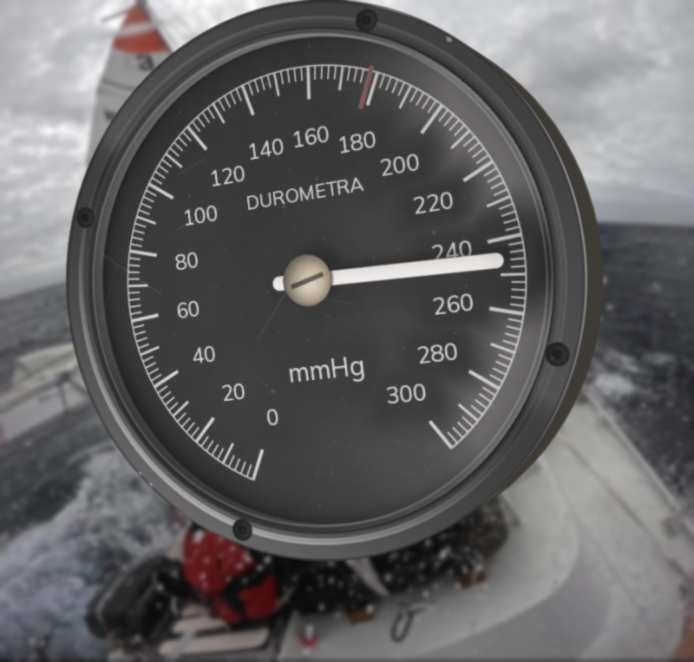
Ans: {"value": 246, "unit": "mmHg"}
